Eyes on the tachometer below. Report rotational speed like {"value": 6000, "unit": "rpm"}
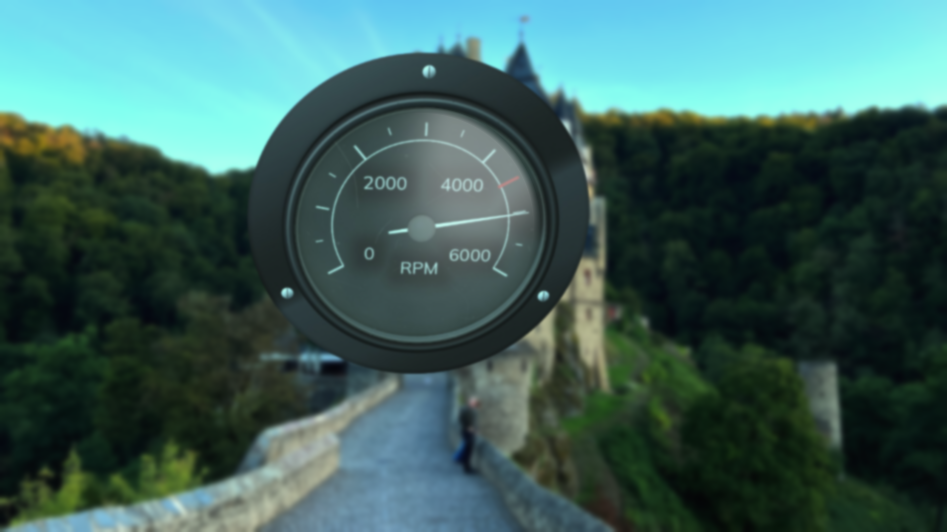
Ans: {"value": 5000, "unit": "rpm"}
